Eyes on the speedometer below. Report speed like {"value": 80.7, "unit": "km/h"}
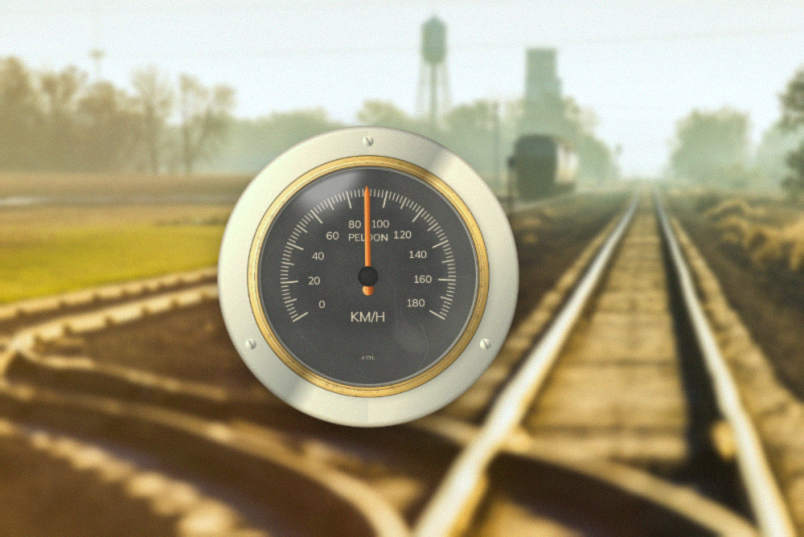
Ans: {"value": 90, "unit": "km/h"}
